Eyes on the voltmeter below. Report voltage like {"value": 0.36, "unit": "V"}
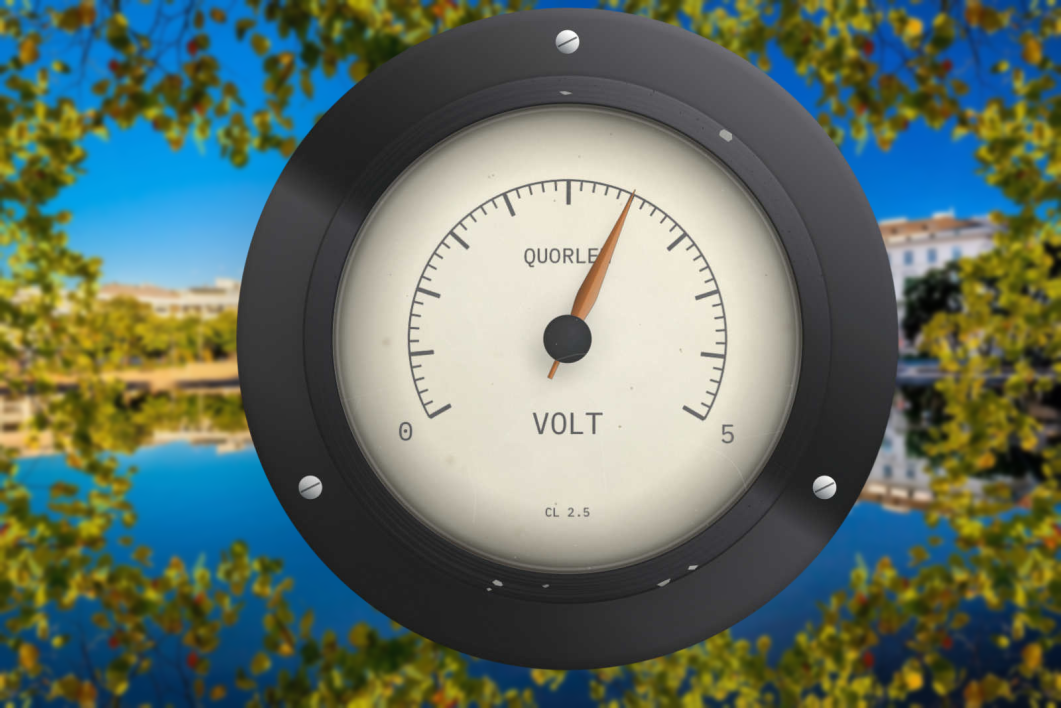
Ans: {"value": 3, "unit": "V"}
